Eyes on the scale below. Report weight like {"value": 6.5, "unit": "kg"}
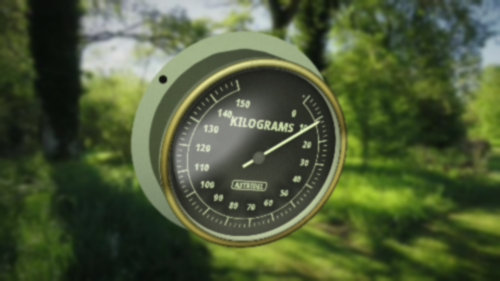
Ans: {"value": 10, "unit": "kg"}
